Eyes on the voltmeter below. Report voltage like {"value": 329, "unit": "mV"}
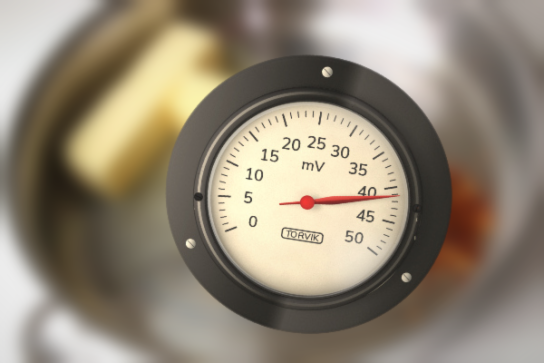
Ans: {"value": 41, "unit": "mV"}
